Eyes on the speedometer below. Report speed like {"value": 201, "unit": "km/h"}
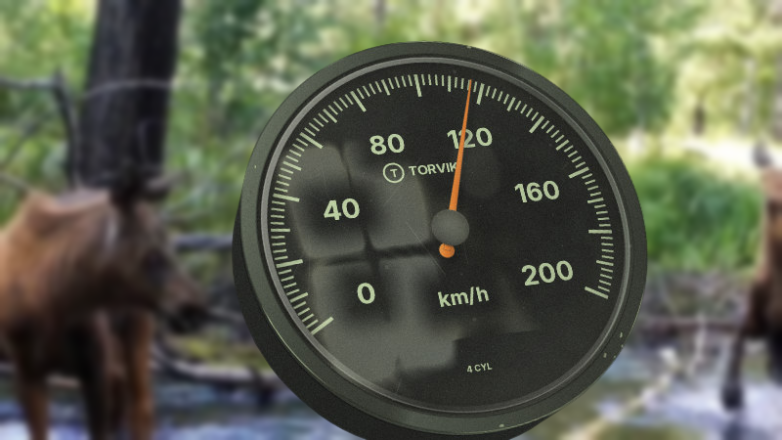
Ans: {"value": 116, "unit": "km/h"}
